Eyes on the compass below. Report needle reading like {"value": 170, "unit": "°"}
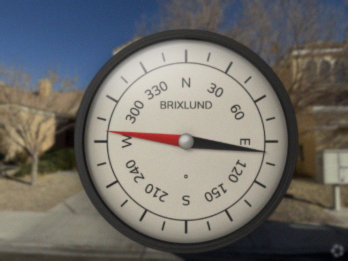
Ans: {"value": 277.5, "unit": "°"}
